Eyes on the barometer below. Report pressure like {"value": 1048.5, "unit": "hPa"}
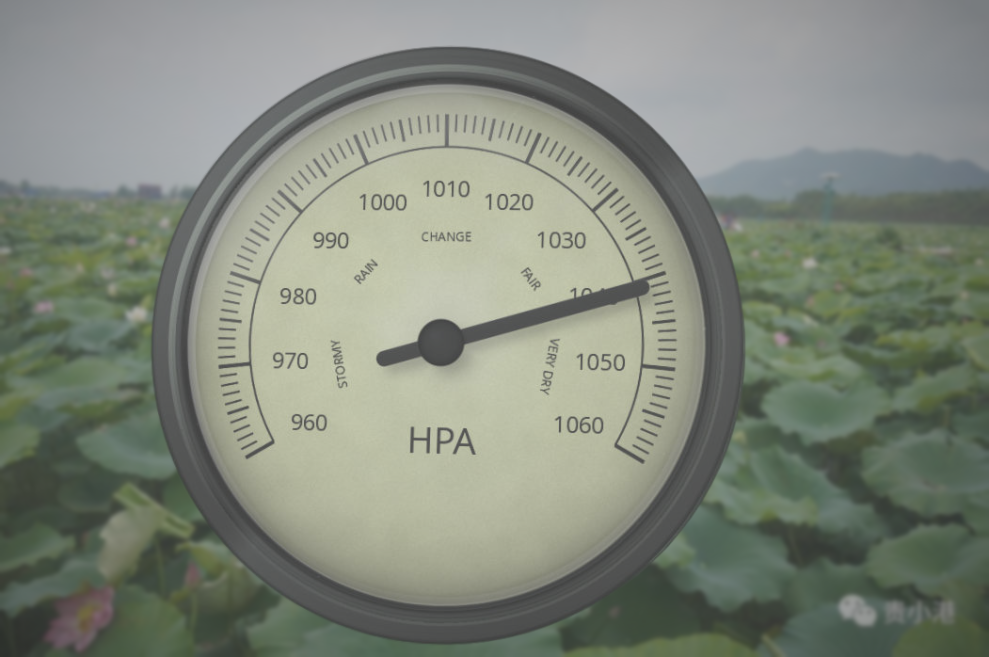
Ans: {"value": 1041, "unit": "hPa"}
